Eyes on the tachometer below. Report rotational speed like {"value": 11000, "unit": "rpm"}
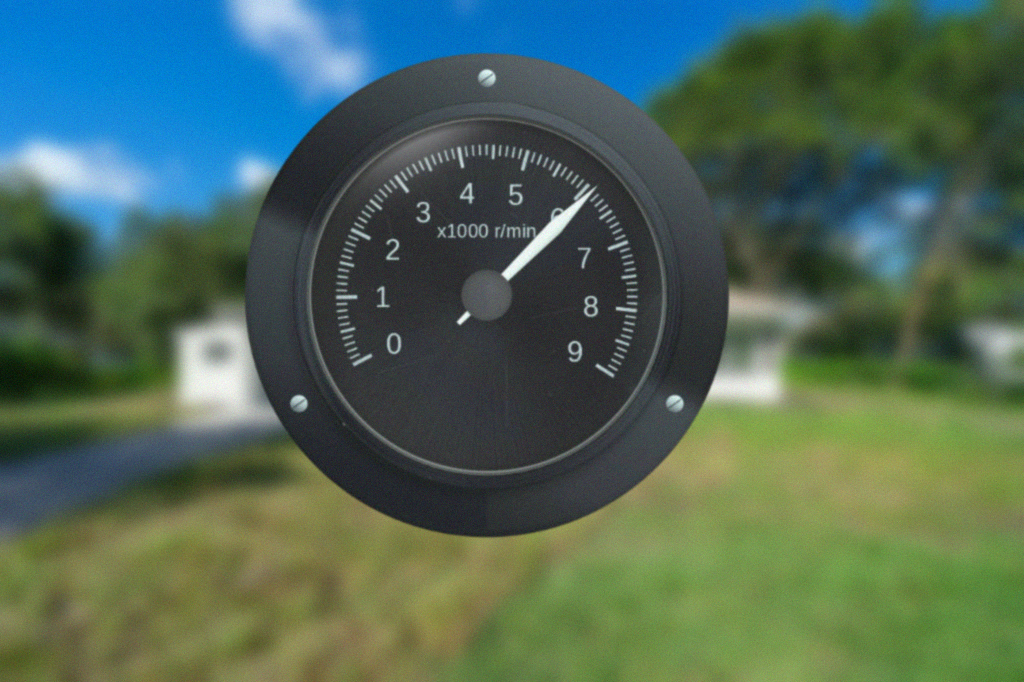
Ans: {"value": 6100, "unit": "rpm"}
